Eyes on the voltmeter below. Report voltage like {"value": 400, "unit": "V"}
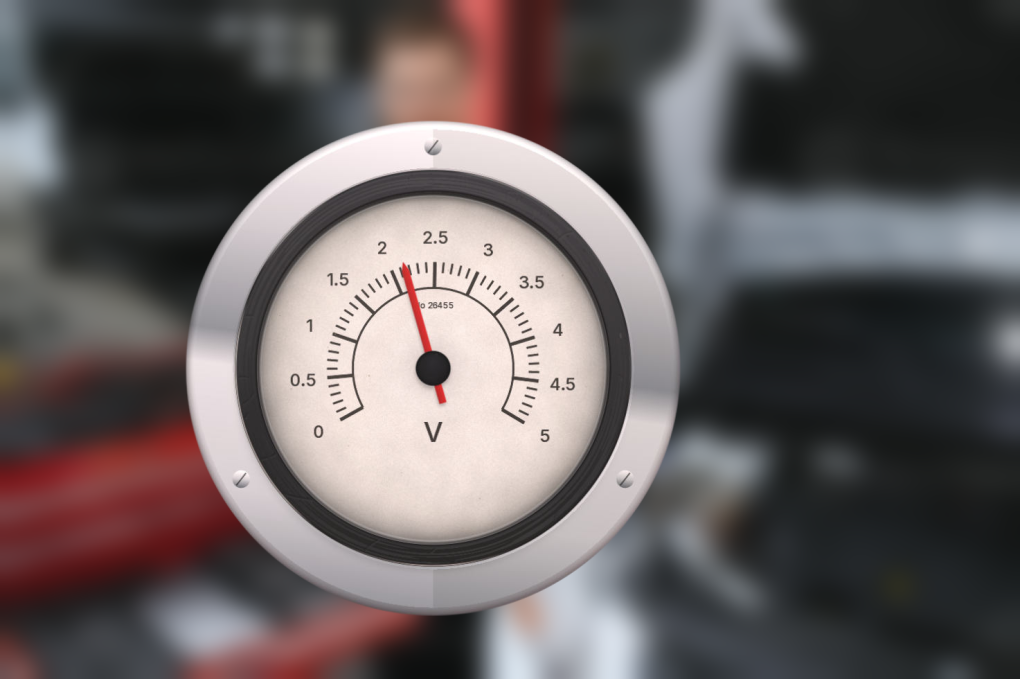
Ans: {"value": 2.15, "unit": "V"}
